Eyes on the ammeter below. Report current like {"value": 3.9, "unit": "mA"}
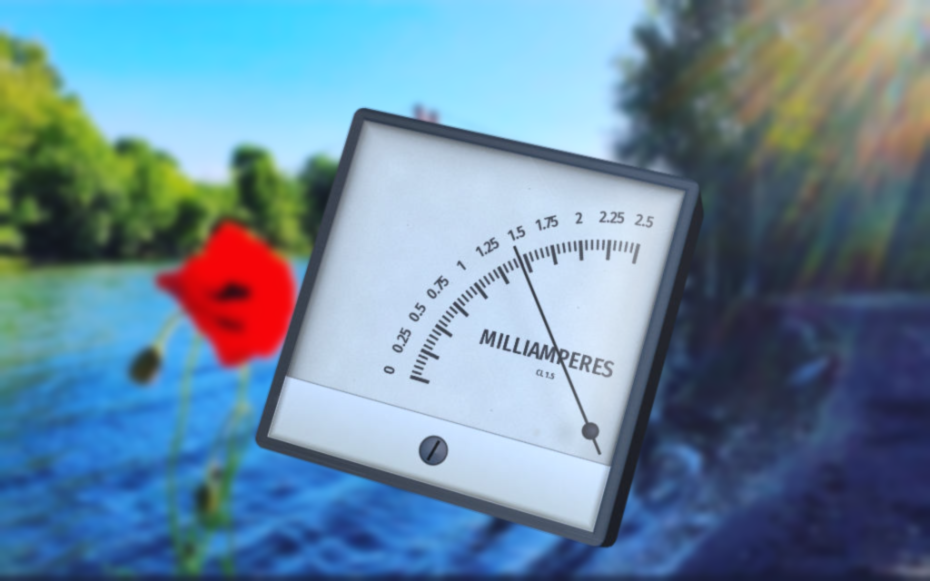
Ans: {"value": 1.45, "unit": "mA"}
